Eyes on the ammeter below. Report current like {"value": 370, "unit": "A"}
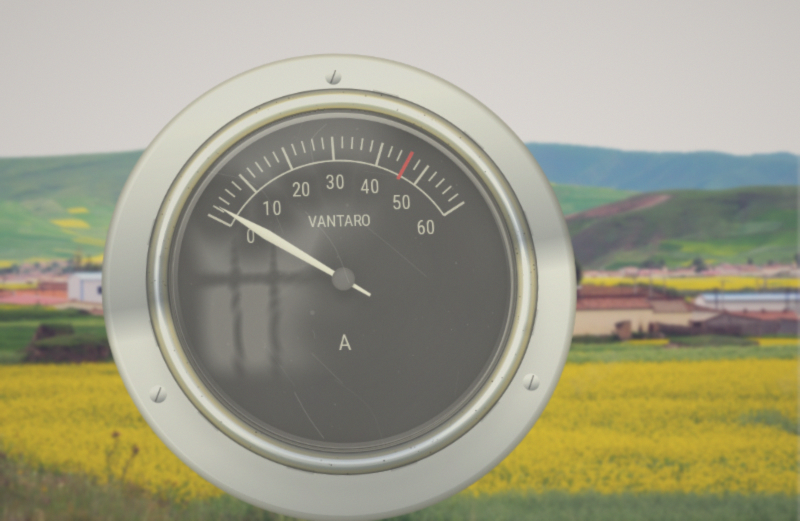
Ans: {"value": 2, "unit": "A"}
